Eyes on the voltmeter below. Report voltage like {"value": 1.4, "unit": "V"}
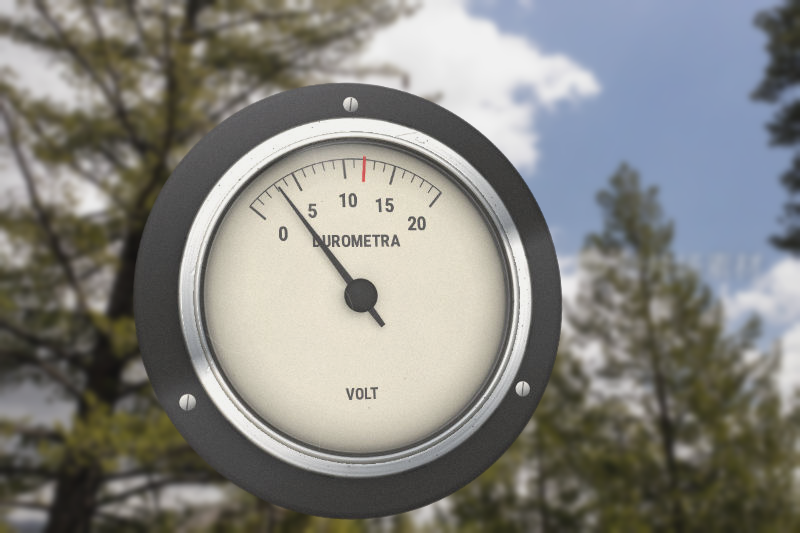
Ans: {"value": 3, "unit": "V"}
